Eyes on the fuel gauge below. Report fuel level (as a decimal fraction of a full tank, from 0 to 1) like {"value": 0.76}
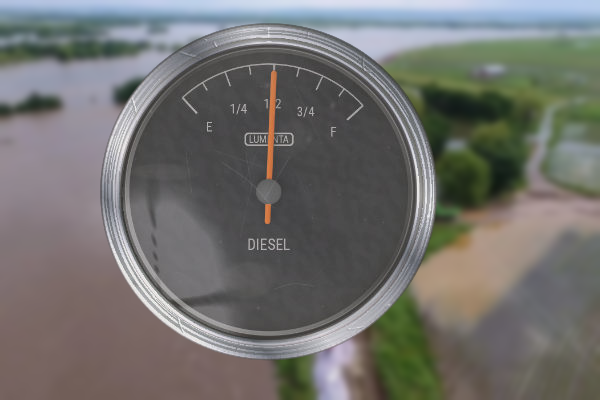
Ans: {"value": 0.5}
